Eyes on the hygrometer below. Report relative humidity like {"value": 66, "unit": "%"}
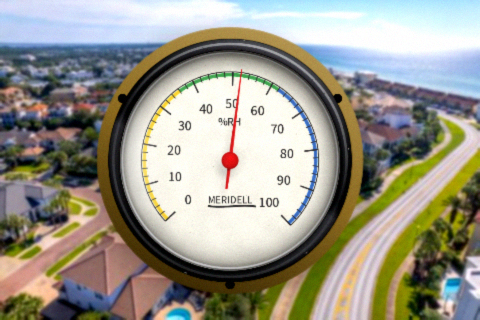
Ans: {"value": 52, "unit": "%"}
